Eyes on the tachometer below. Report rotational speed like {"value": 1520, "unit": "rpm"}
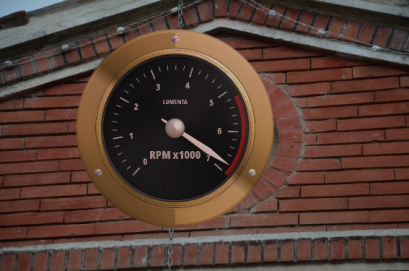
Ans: {"value": 6800, "unit": "rpm"}
